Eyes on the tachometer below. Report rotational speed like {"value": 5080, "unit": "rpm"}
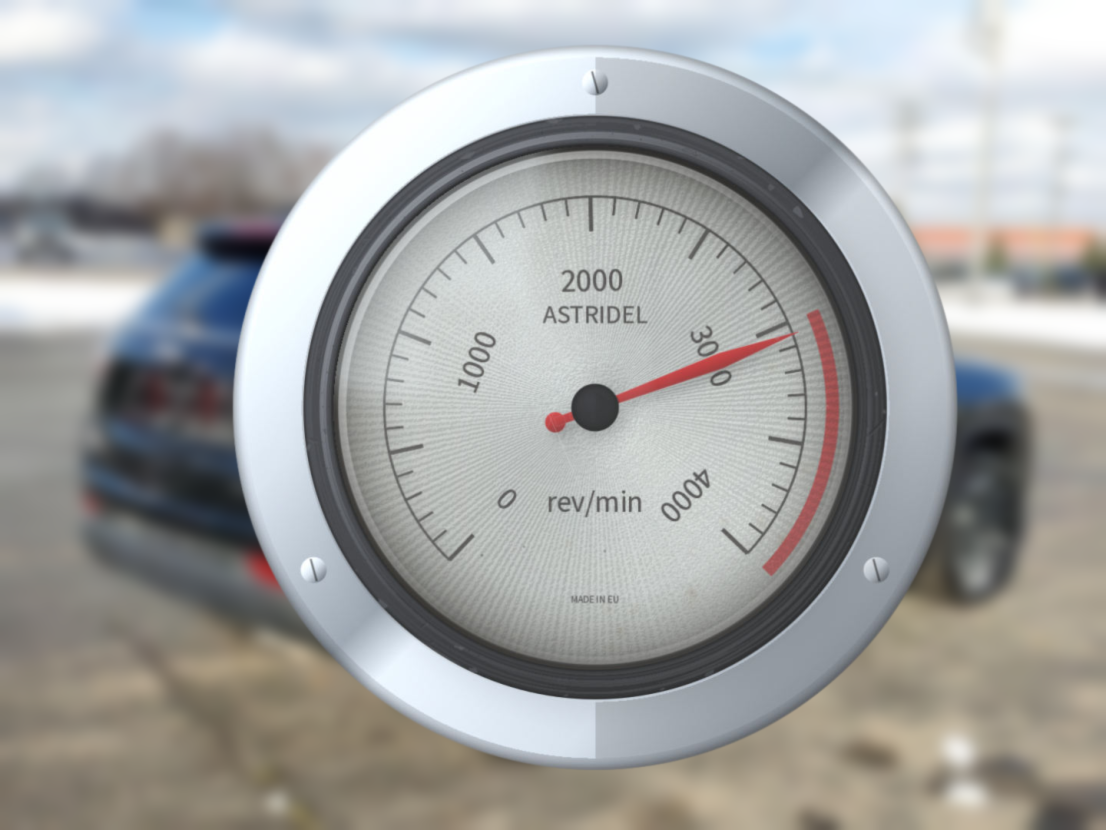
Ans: {"value": 3050, "unit": "rpm"}
